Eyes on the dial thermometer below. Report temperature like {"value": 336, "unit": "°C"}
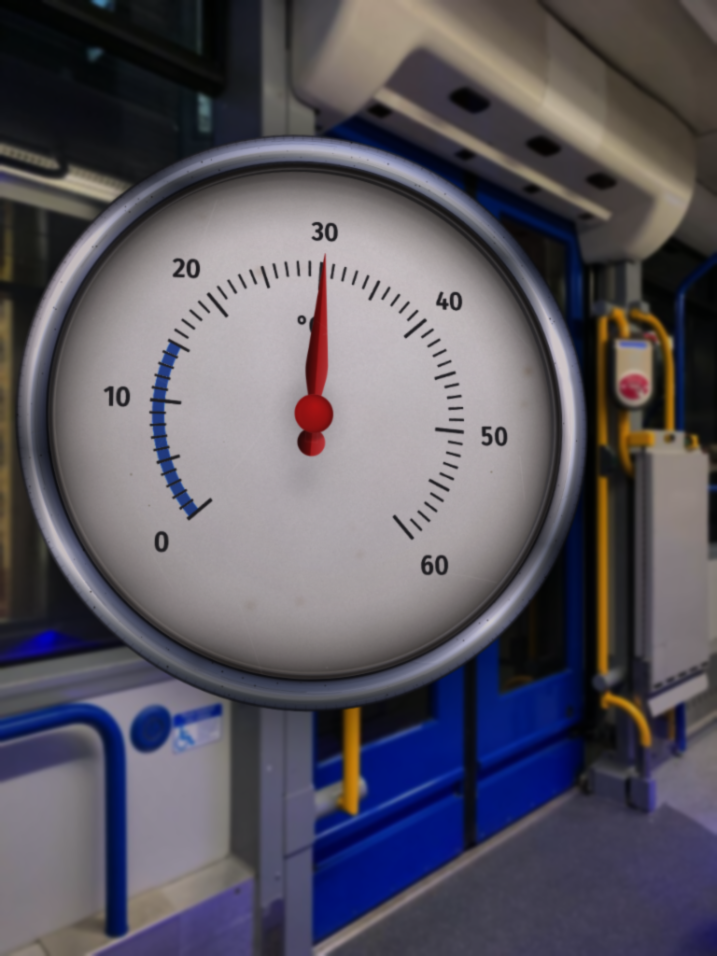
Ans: {"value": 30, "unit": "°C"}
